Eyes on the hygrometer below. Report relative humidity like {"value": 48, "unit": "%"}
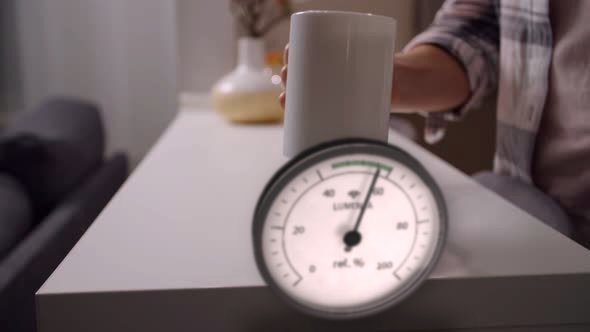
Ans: {"value": 56, "unit": "%"}
